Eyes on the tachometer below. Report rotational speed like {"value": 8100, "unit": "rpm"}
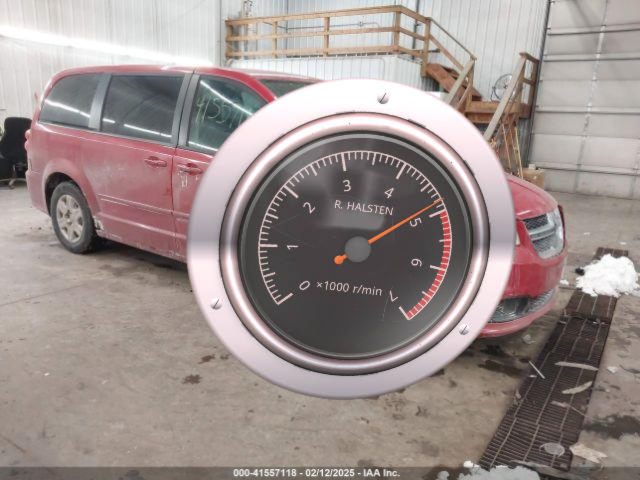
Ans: {"value": 4800, "unit": "rpm"}
